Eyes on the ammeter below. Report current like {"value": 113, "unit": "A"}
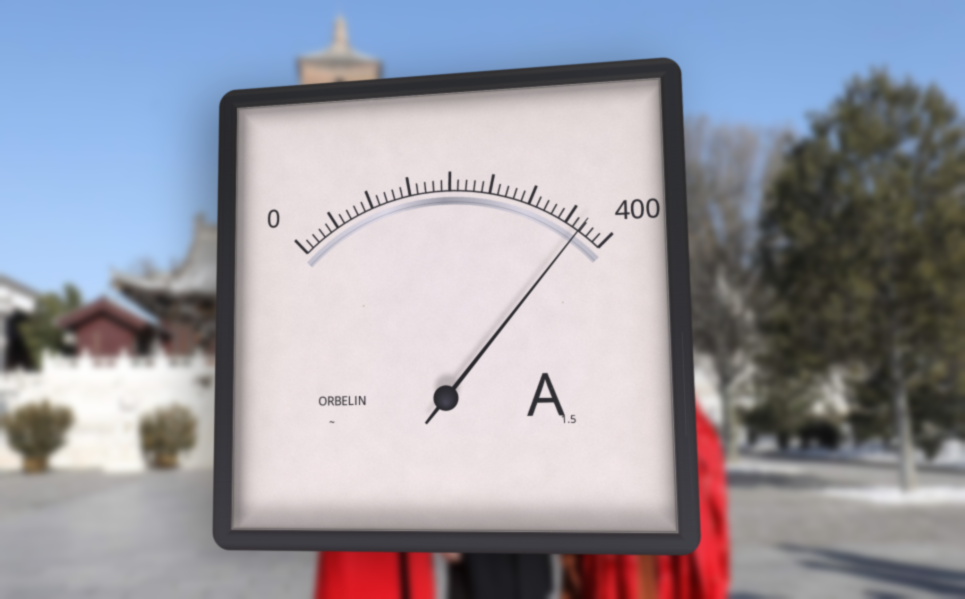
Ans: {"value": 370, "unit": "A"}
